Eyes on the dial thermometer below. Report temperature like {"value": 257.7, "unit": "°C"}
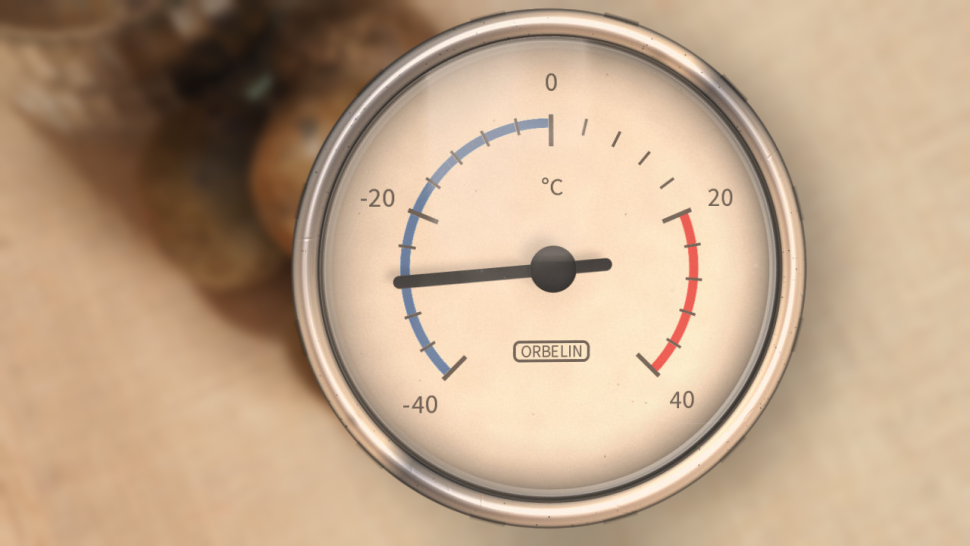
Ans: {"value": -28, "unit": "°C"}
